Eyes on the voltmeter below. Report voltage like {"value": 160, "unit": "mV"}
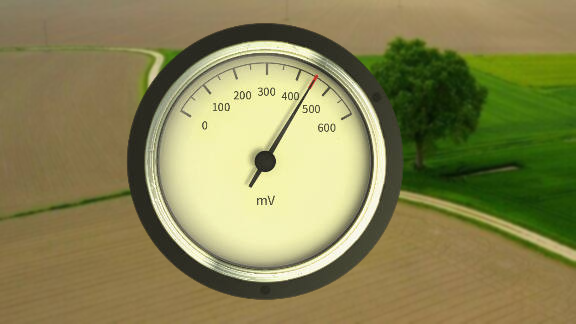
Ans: {"value": 450, "unit": "mV"}
